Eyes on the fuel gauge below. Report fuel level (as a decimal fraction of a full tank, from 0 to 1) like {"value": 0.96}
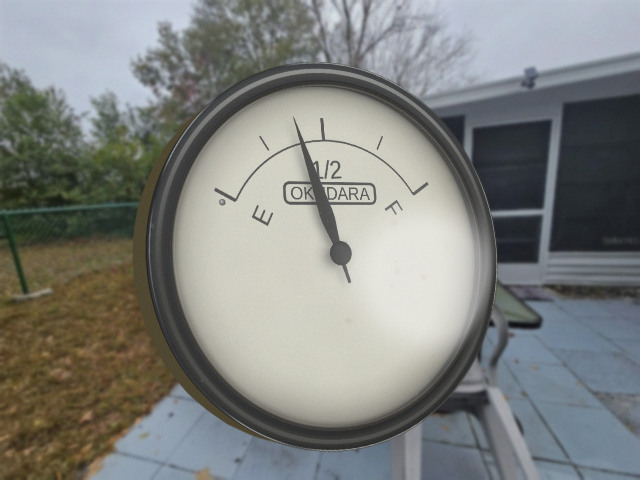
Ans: {"value": 0.375}
